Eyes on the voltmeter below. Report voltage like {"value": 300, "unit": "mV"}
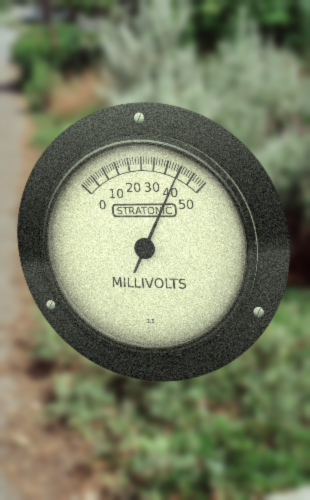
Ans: {"value": 40, "unit": "mV"}
